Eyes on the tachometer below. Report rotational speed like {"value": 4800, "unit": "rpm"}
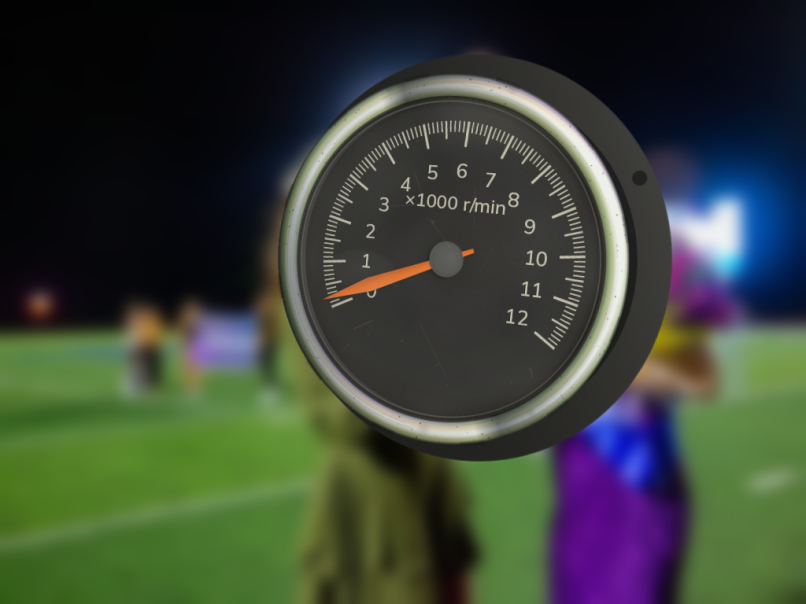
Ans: {"value": 200, "unit": "rpm"}
